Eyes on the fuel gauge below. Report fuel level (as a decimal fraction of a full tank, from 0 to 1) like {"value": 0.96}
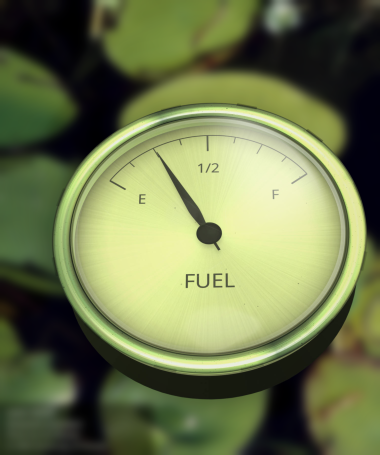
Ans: {"value": 0.25}
